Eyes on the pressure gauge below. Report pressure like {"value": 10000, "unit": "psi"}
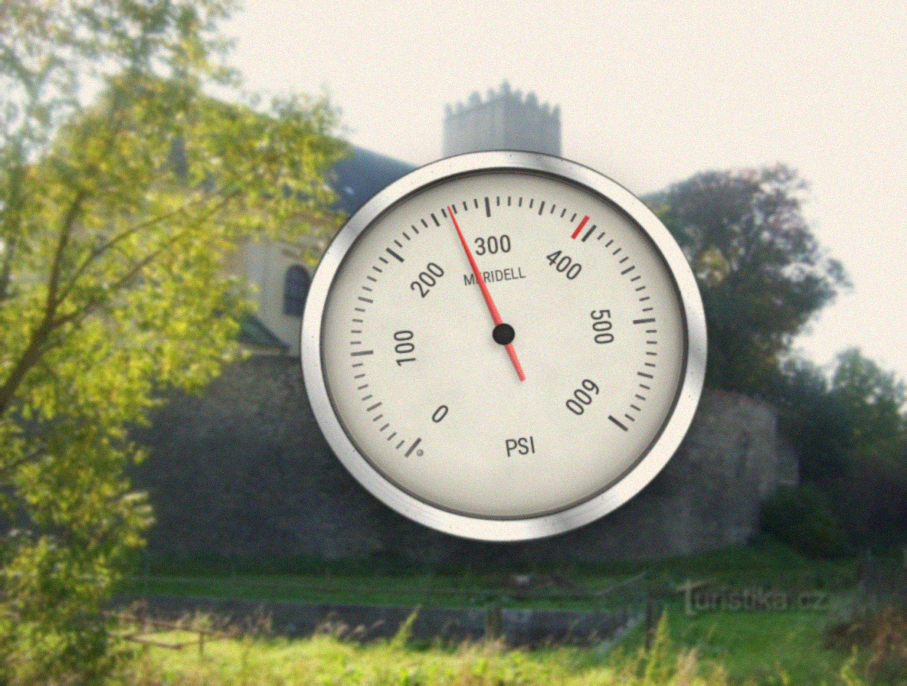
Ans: {"value": 265, "unit": "psi"}
